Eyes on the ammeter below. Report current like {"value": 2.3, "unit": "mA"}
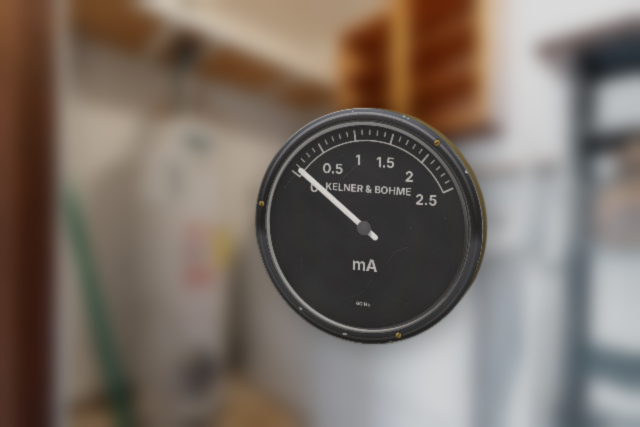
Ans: {"value": 0.1, "unit": "mA"}
